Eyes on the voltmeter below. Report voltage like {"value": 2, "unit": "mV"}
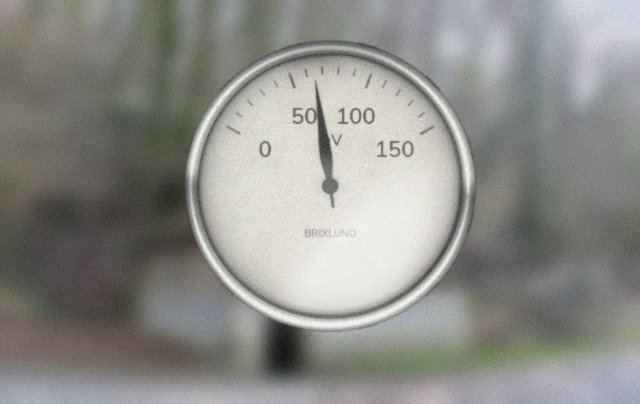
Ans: {"value": 65, "unit": "mV"}
